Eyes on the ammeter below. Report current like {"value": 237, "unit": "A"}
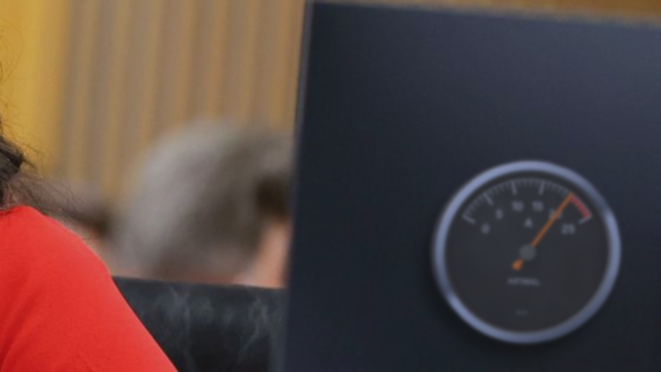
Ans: {"value": 20, "unit": "A"}
